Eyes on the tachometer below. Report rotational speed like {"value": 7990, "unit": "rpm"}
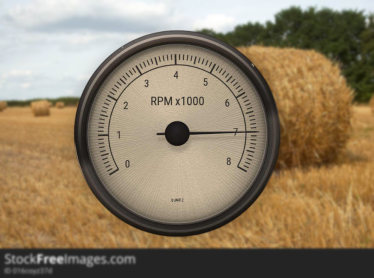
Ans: {"value": 7000, "unit": "rpm"}
